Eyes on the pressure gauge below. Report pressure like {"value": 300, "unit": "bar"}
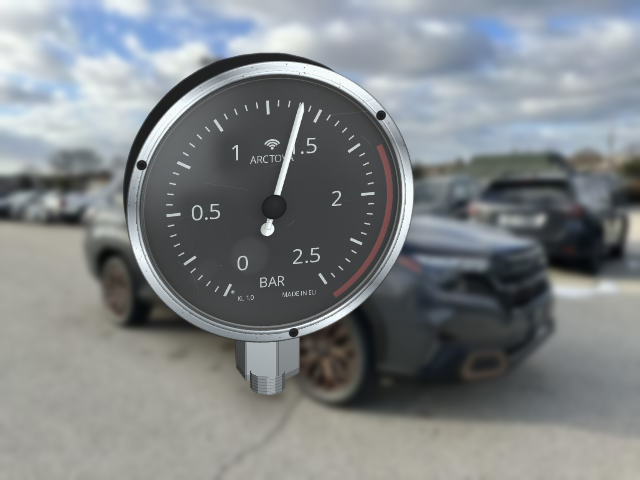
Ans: {"value": 1.4, "unit": "bar"}
